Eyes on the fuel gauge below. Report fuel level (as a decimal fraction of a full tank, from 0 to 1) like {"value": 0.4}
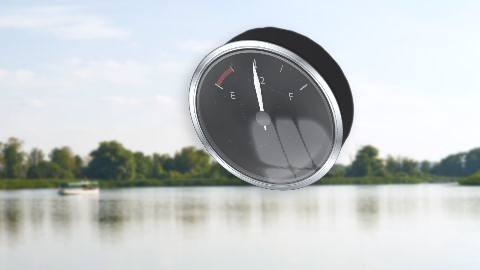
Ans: {"value": 0.5}
